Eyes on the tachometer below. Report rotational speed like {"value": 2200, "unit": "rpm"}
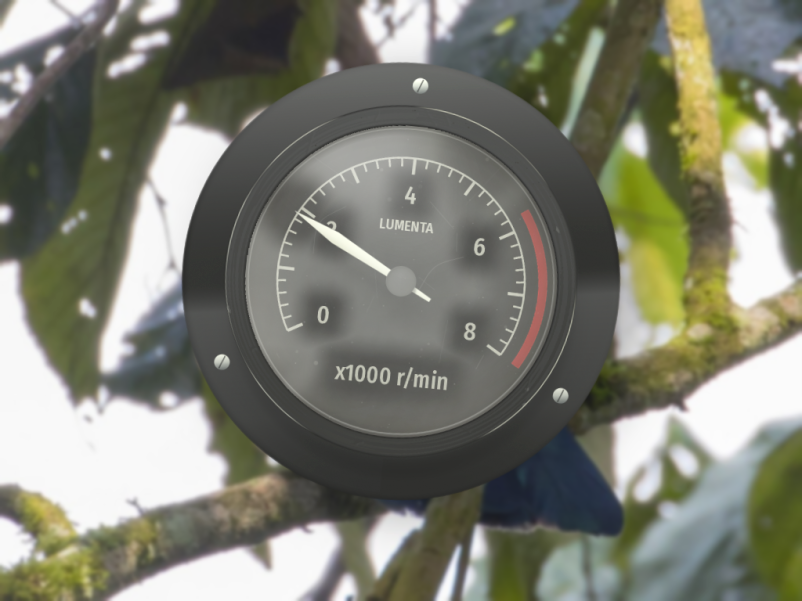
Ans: {"value": 1900, "unit": "rpm"}
